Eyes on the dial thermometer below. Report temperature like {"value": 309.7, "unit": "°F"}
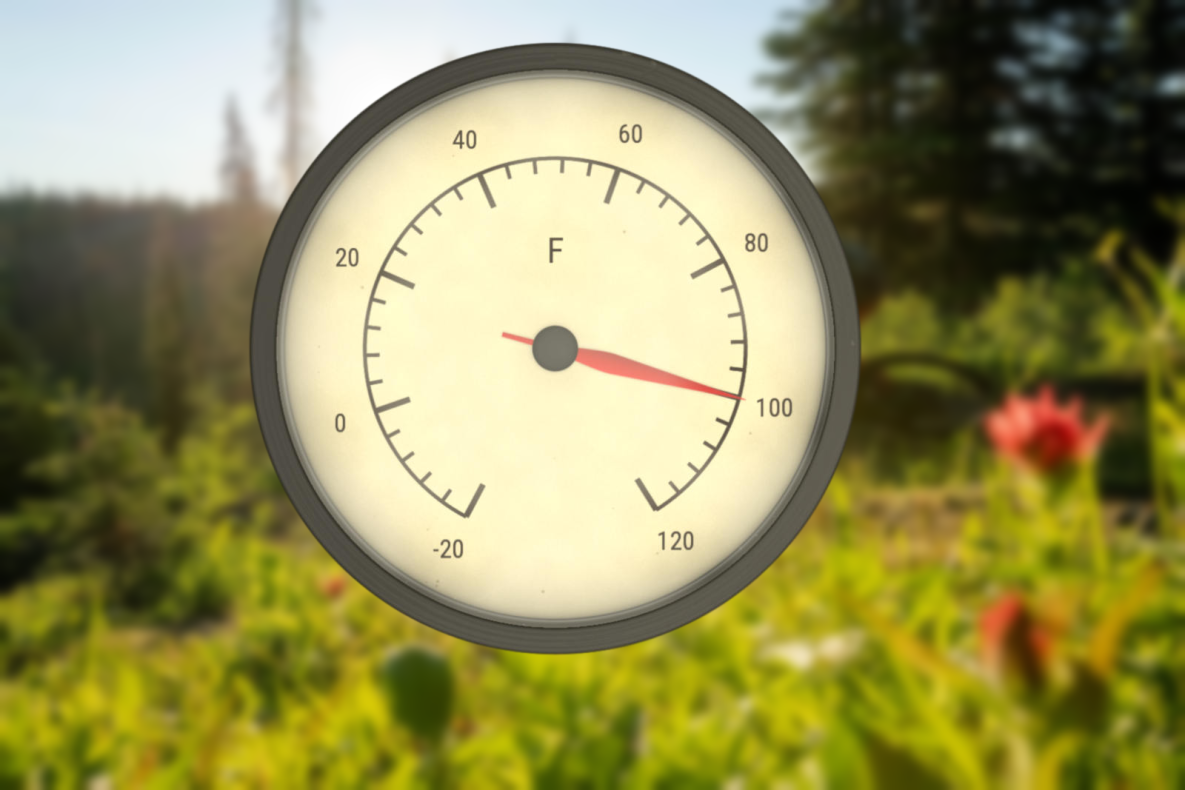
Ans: {"value": 100, "unit": "°F"}
